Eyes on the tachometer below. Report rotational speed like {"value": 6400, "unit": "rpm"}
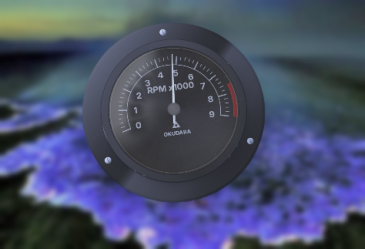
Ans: {"value": 4800, "unit": "rpm"}
